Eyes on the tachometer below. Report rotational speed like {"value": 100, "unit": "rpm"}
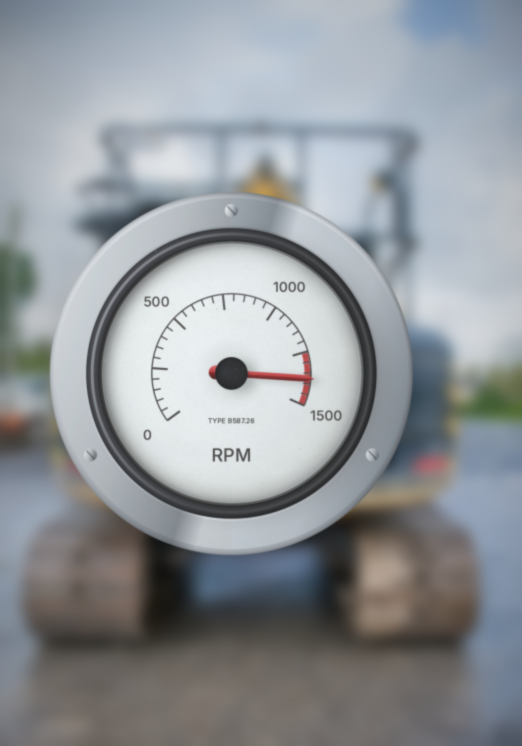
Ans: {"value": 1375, "unit": "rpm"}
